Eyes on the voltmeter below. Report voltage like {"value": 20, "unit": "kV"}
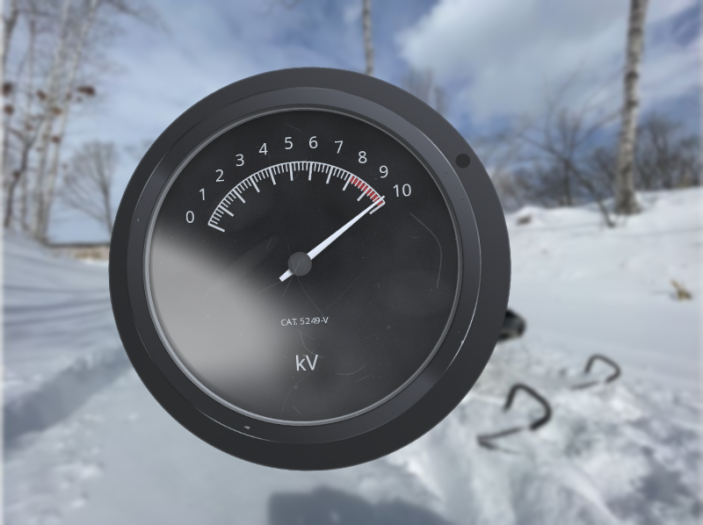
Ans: {"value": 9.8, "unit": "kV"}
